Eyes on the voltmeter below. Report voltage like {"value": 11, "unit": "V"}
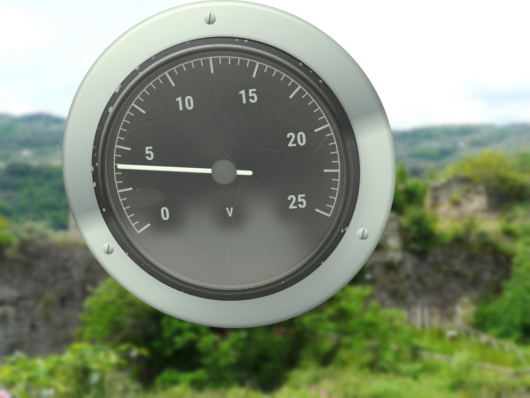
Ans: {"value": 4, "unit": "V"}
